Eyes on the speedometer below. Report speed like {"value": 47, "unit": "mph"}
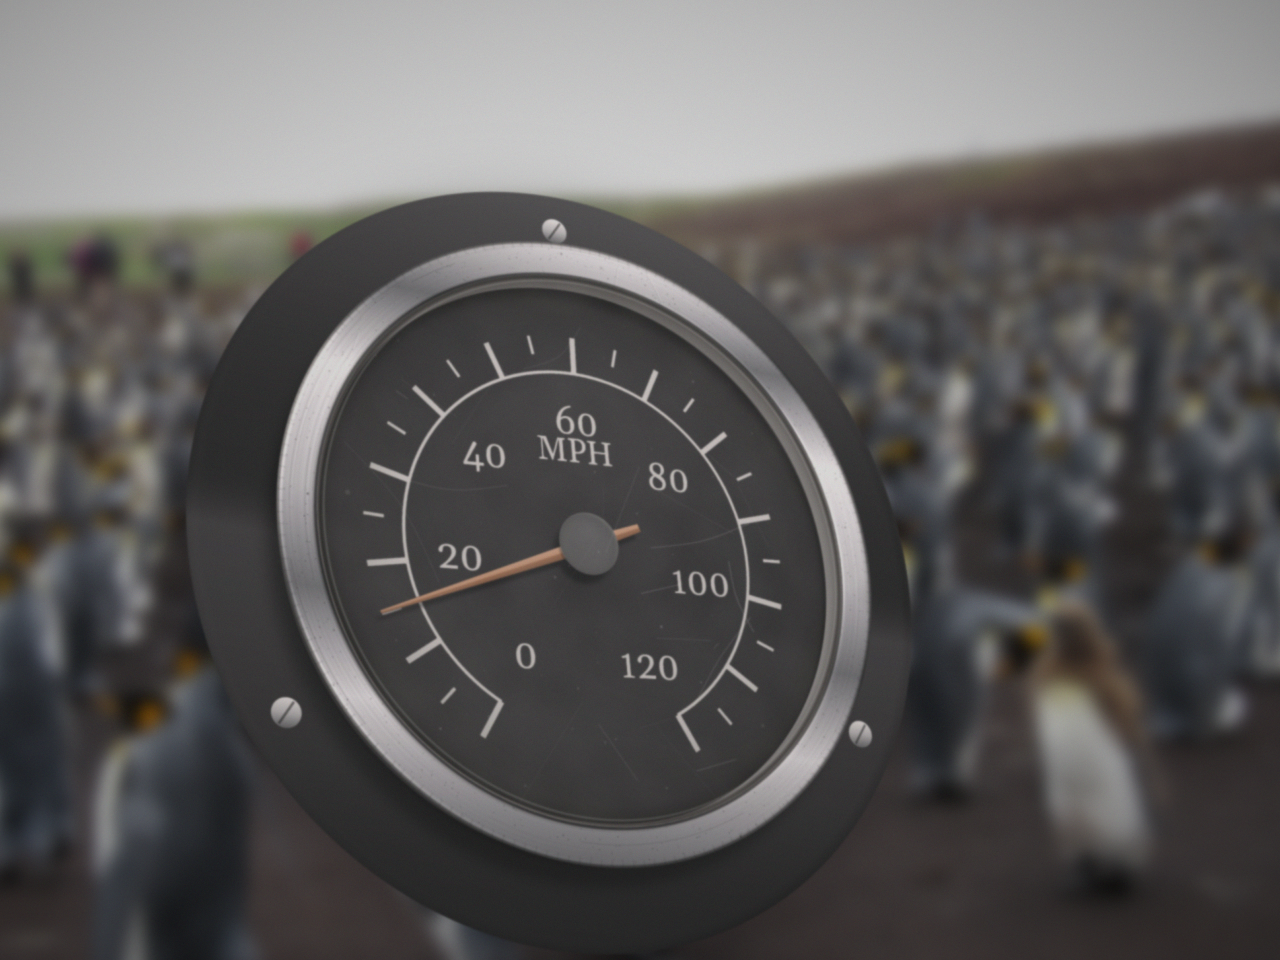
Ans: {"value": 15, "unit": "mph"}
